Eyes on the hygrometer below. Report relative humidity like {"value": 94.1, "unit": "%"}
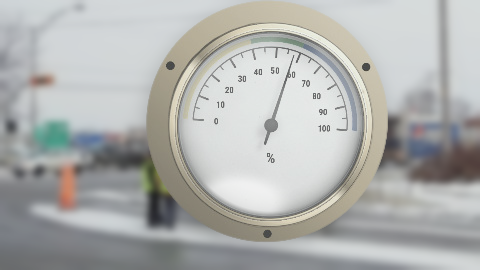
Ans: {"value": 57.5, "unit": "%"}
